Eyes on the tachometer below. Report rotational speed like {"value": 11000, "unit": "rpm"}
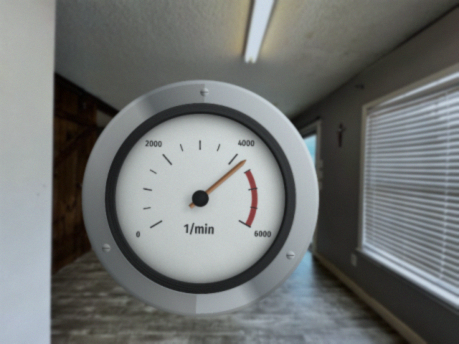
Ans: {"value": 4250, "unit": "rpm"}
